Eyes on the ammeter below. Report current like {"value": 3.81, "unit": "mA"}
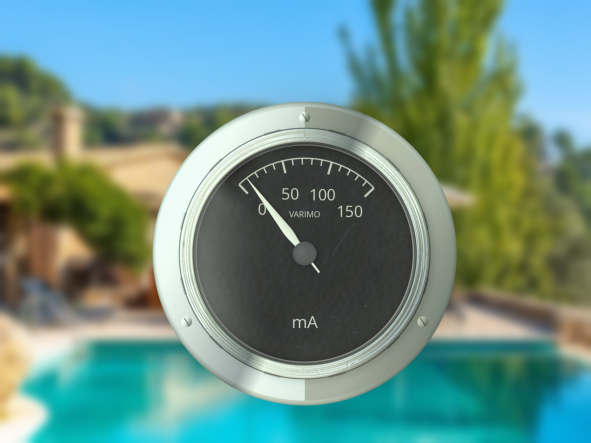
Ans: {"value": 10, "unit": "mA"}
